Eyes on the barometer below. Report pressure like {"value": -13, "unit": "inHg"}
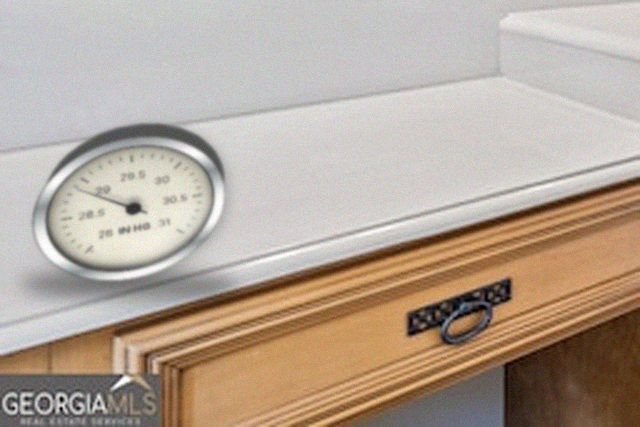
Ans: {"value": 28.9, "unit": "inHg"}
